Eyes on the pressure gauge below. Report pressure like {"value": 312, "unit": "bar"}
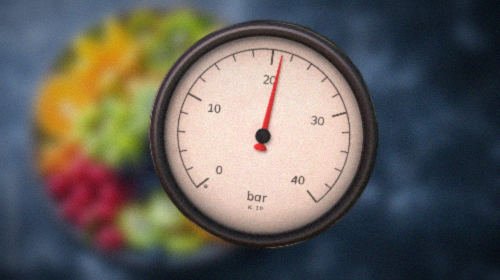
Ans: {"value": 21, "unit": "bar"}
